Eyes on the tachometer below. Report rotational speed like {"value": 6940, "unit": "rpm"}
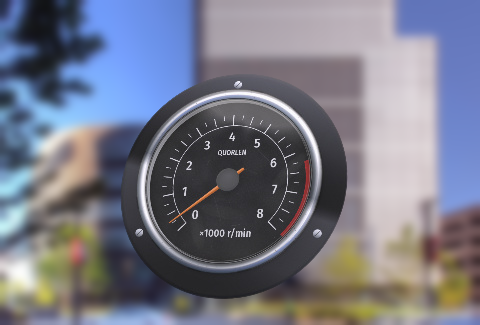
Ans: {"value": 250, "unit": "rpm"}
